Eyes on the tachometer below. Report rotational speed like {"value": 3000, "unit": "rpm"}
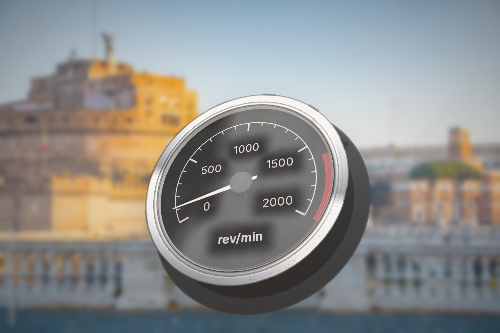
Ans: {"value": 100, "unit": "rpm"}
